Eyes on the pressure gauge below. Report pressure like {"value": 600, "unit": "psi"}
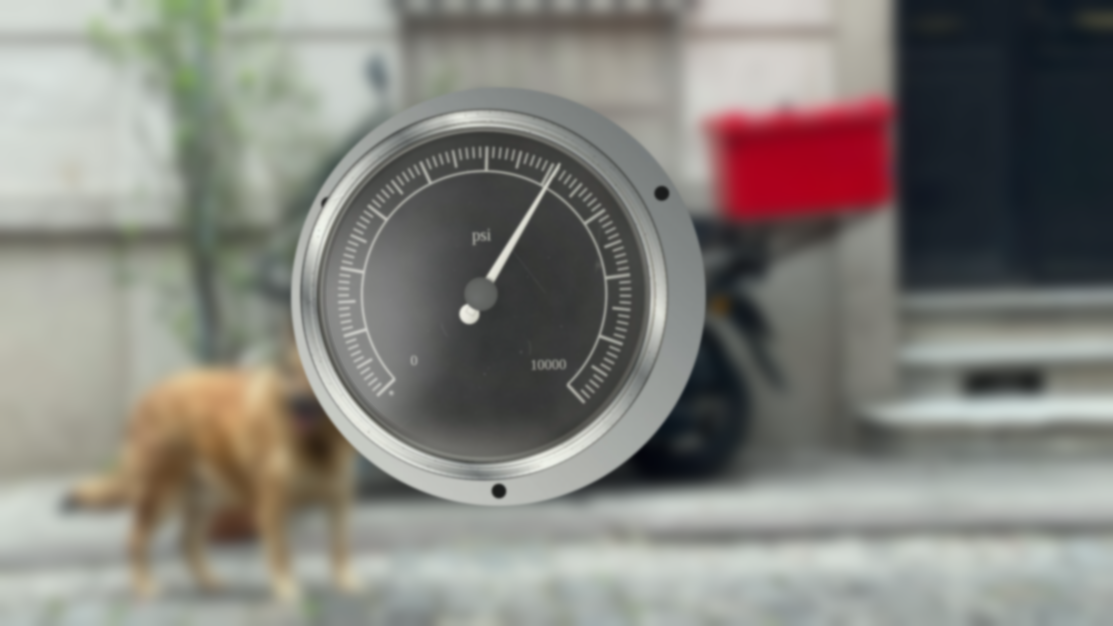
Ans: {"value": 6100, "unit": "psi"}
